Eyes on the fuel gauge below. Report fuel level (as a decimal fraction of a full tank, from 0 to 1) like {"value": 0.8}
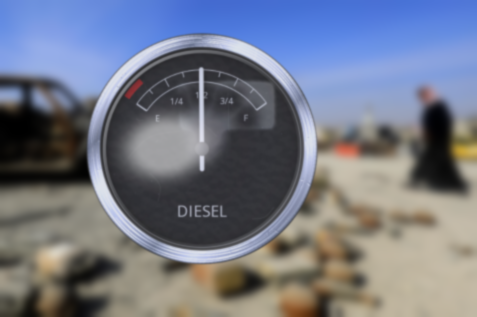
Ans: {"value": 0.5}
